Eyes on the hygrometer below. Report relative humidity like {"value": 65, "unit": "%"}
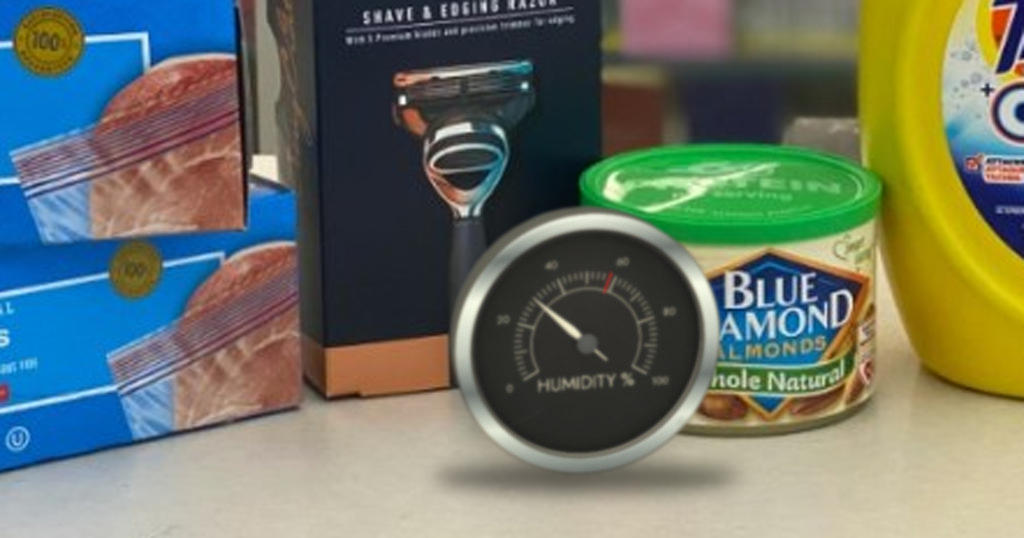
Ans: {"value": 30, "unit": "%"}
